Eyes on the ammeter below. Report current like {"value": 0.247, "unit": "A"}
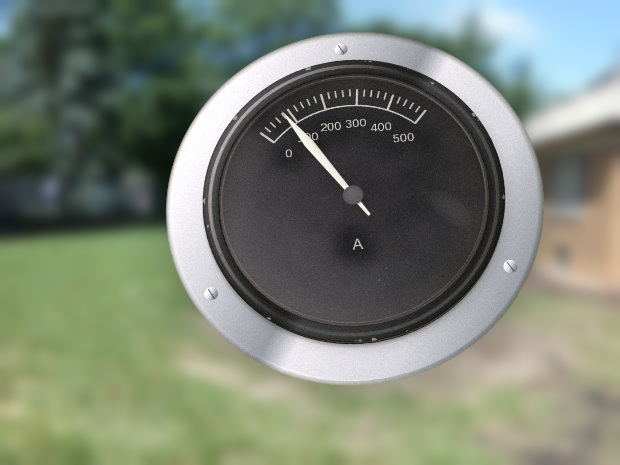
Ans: {"value": 80, "unit": "A"}
